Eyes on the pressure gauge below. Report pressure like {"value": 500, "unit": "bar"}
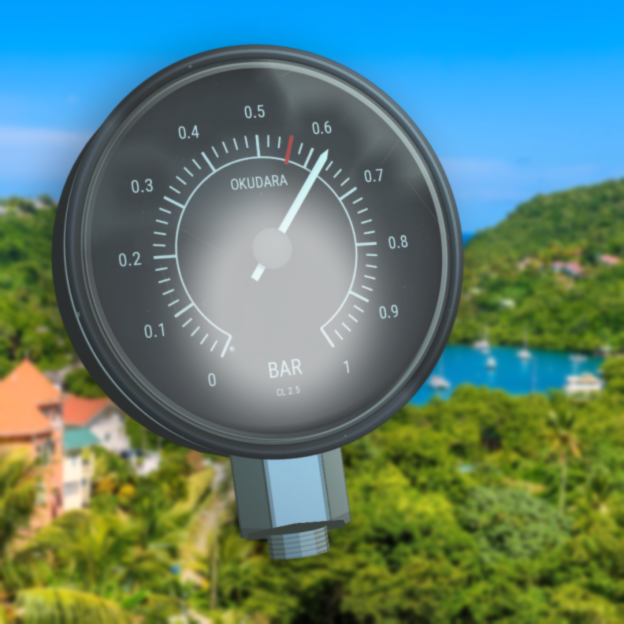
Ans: {"value": 0.62, "unit": "bar"}
